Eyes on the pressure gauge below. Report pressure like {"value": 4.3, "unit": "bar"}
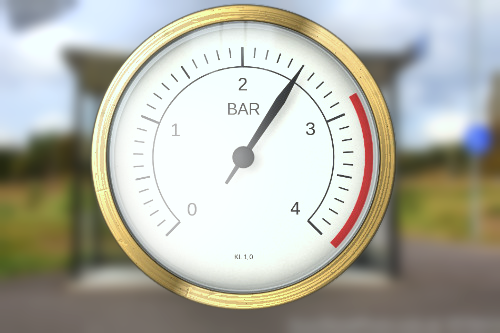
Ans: {"value": 2.5, "unit": "bar"}
